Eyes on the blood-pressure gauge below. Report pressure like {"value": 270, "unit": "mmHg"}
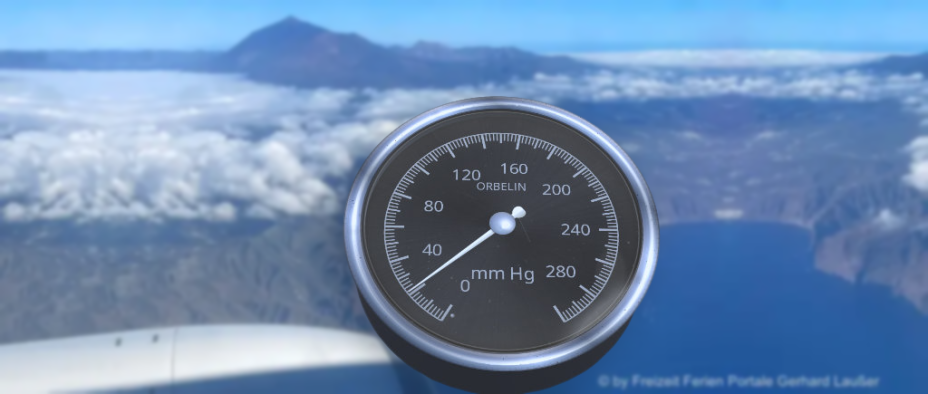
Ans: {"value": 20, "unit": "mmHg"}
